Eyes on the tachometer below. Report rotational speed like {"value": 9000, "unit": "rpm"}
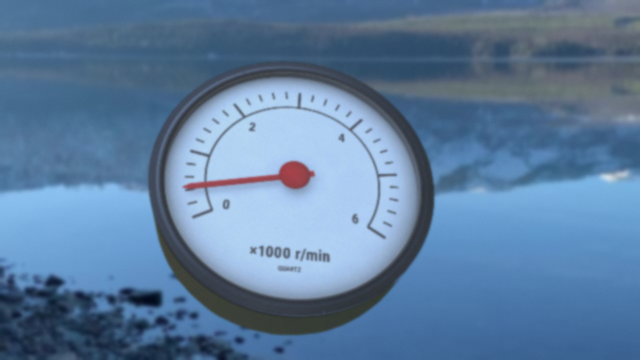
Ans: {"value": 400, "unit": "rpm"}
